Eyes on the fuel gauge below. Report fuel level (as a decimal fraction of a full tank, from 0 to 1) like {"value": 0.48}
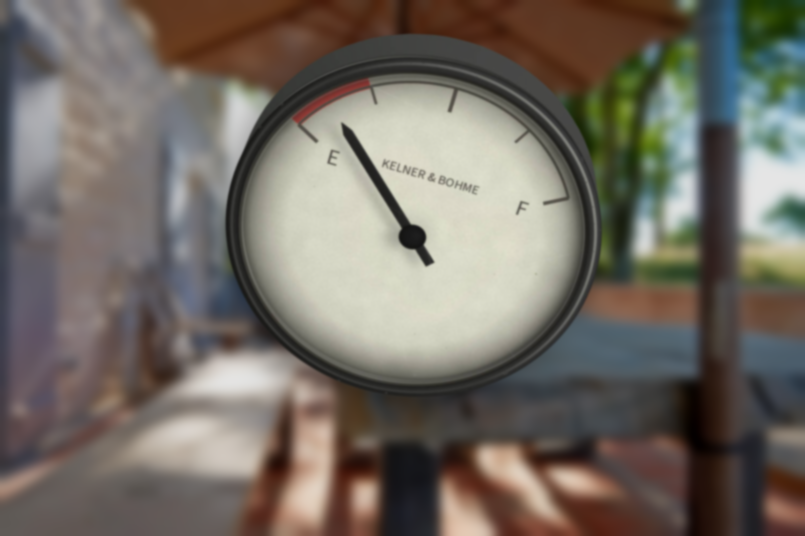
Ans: {"value": 0.125}
